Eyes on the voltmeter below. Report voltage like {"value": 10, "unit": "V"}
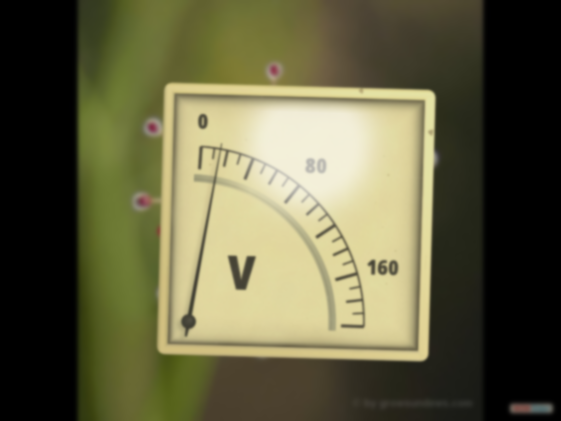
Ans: {"value": 15, "unit": "V"}
